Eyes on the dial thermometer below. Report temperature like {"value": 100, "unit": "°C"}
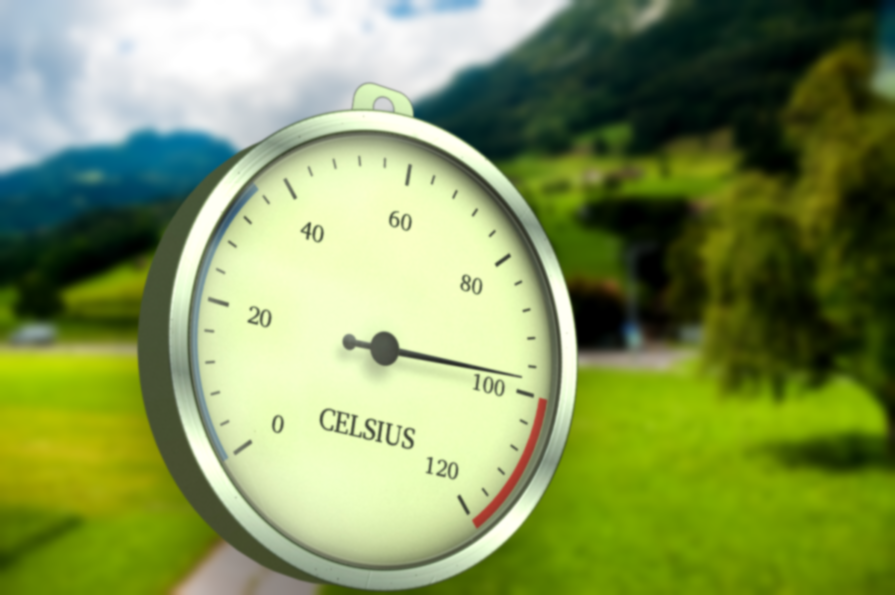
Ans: {"value": 98, "unit": "°C"}
